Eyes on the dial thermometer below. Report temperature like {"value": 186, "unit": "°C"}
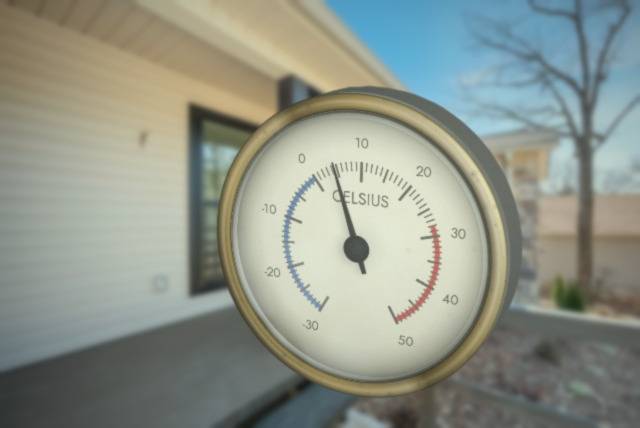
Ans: {"value": 5, "unit": "°C"}
